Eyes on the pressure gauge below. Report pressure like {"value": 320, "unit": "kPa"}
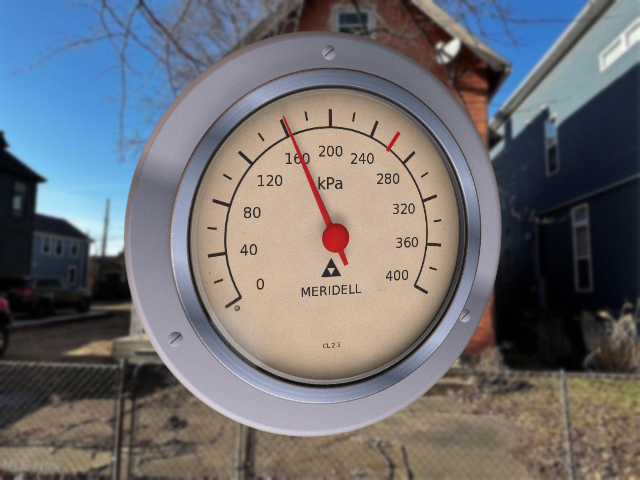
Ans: {"value": 160, "unit": "kPa"}
